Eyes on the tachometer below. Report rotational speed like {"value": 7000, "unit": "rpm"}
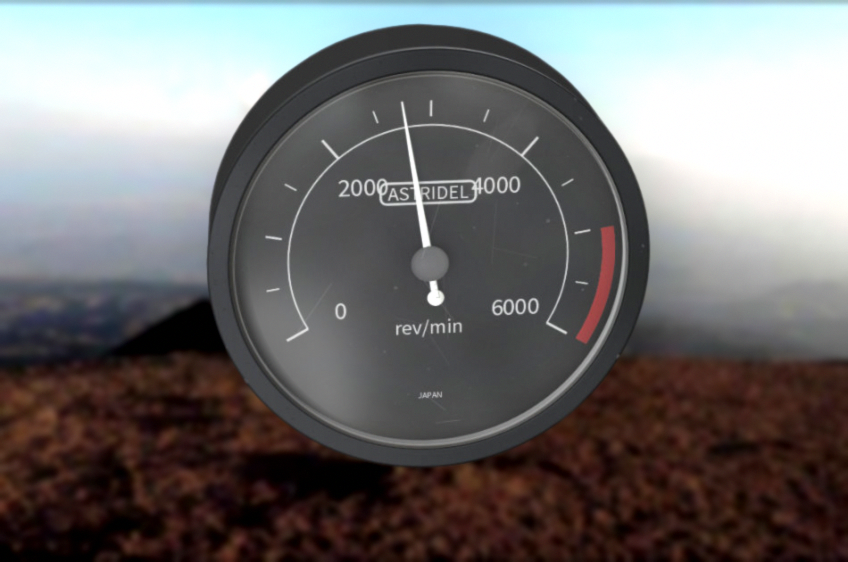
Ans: {"value": 2750, "unit": "rpm"}
